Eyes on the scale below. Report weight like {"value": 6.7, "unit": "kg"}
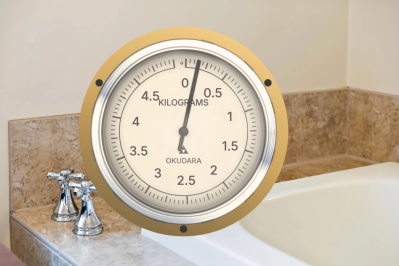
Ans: {"value": 0.15, "unit": "kg"}
